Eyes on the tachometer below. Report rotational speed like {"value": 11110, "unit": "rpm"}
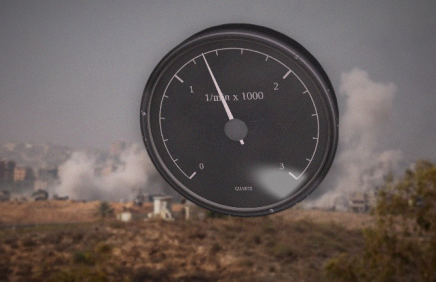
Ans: {"value": 1300, "unit": "rpm"}
